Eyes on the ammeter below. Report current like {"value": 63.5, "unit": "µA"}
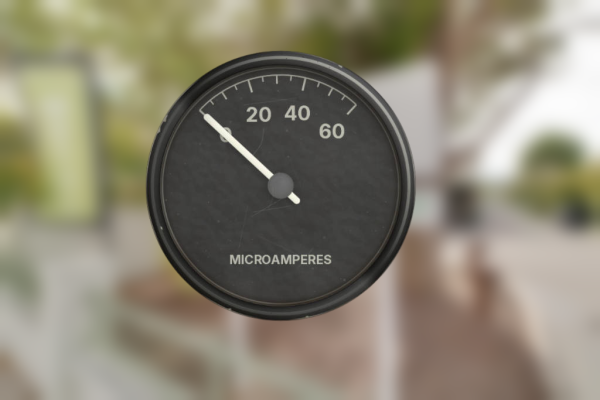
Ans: {"value": 0, "unit": "µA"}
